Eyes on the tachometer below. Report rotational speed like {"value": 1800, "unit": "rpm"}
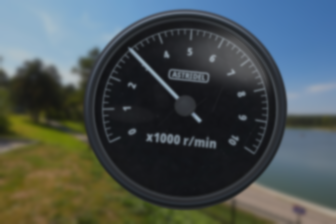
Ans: {"value": 3000, "unit": "rpm"}
